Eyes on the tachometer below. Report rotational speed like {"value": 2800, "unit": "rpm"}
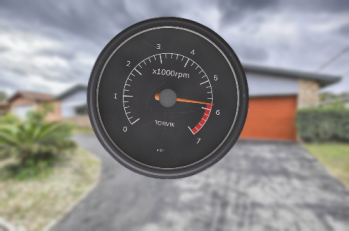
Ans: {"value": 5800, "unit": "rpm"}
